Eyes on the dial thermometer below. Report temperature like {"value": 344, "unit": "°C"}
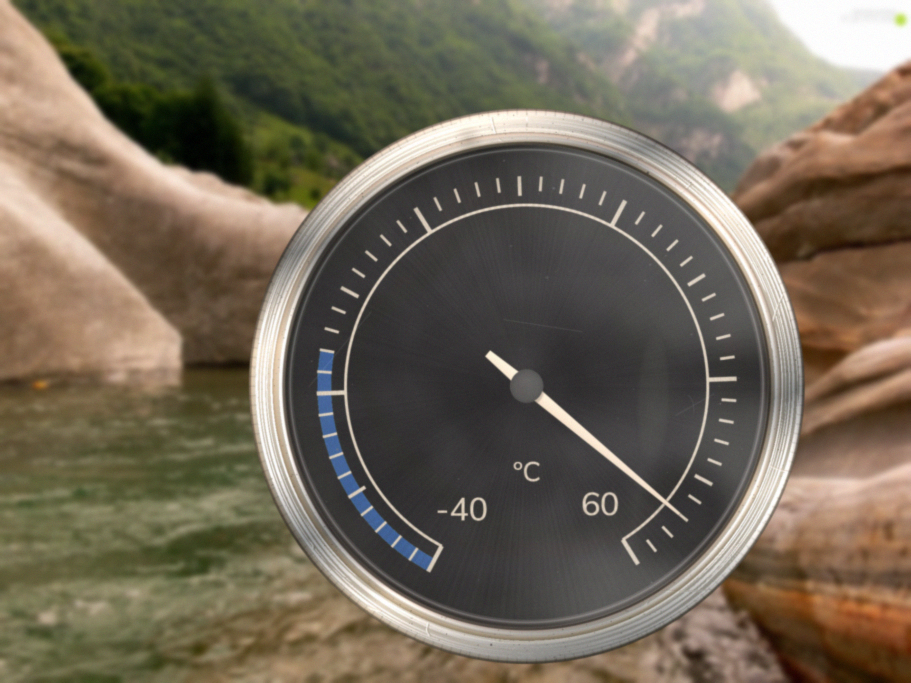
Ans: {"value": 54, "unit": "°C"}
